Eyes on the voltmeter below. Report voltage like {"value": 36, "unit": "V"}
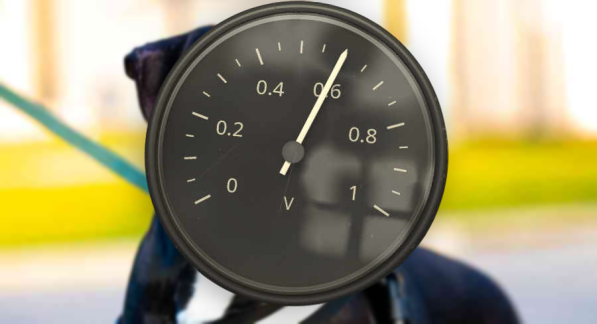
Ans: {"value": 0.6, "unit": "V"}
